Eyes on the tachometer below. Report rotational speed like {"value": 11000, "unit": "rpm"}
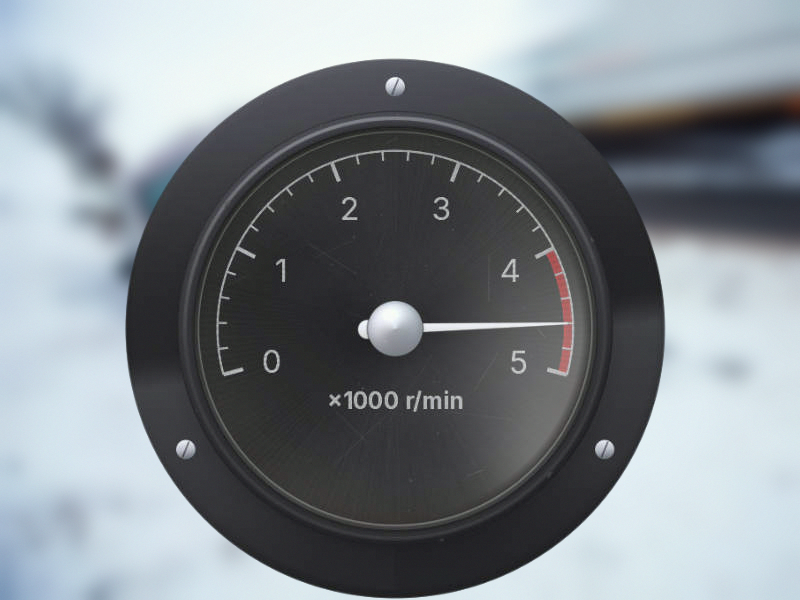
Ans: {"value": 4600, "unit": "rpm"}
